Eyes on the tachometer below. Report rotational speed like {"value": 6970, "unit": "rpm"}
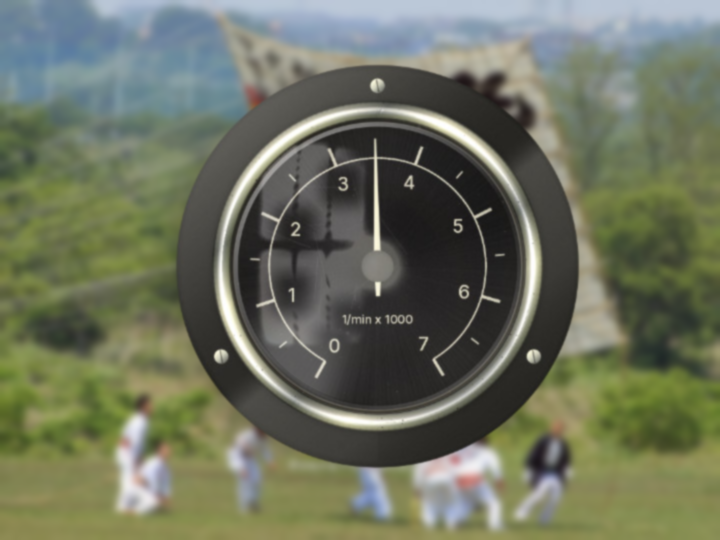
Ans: {"value": 3500, "unit": "rpm"}
